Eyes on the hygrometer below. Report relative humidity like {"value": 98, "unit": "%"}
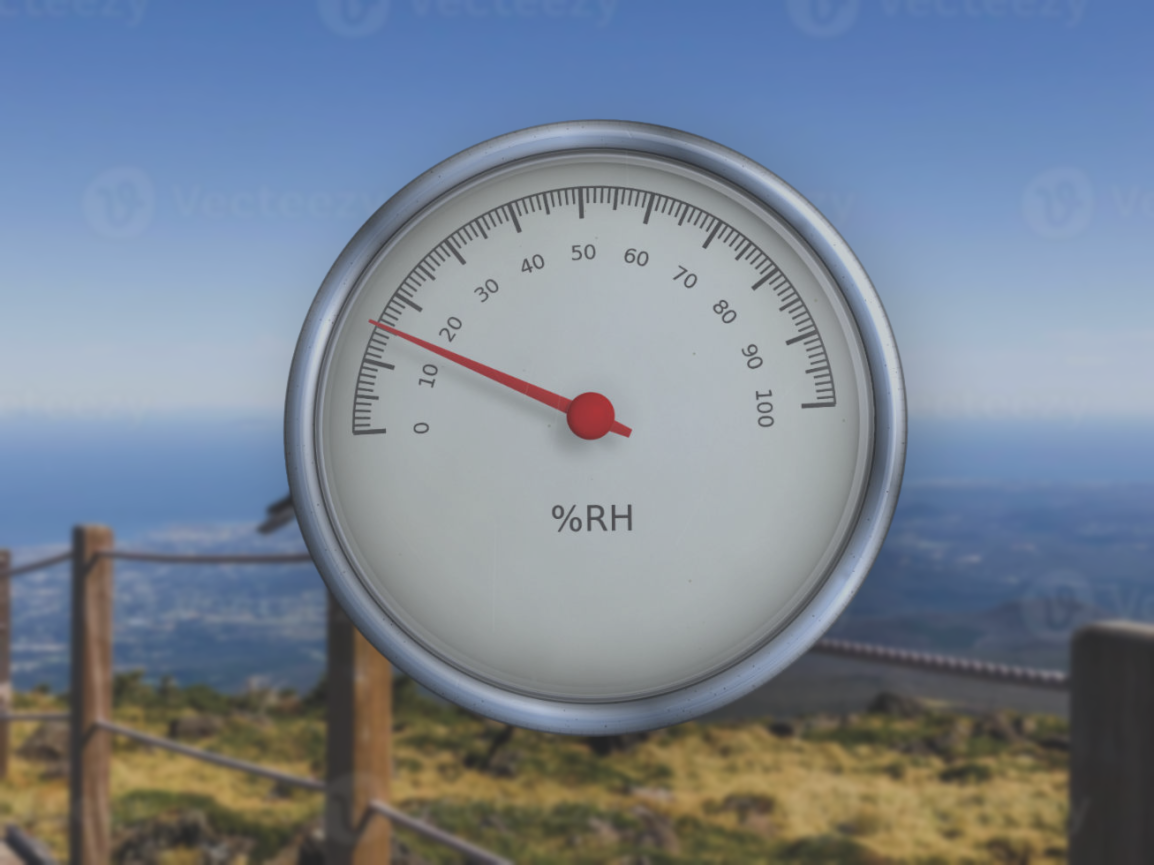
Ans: {"value": 15, "unit": "%"}
